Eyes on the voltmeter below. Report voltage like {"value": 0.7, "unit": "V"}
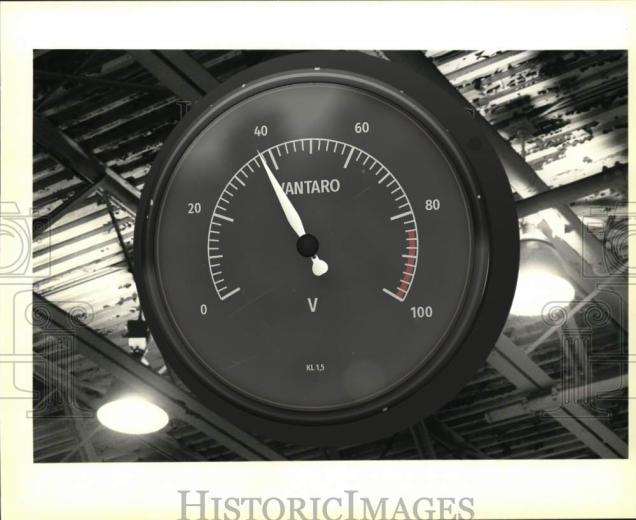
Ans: {"value": 38, "unit": "V"}
